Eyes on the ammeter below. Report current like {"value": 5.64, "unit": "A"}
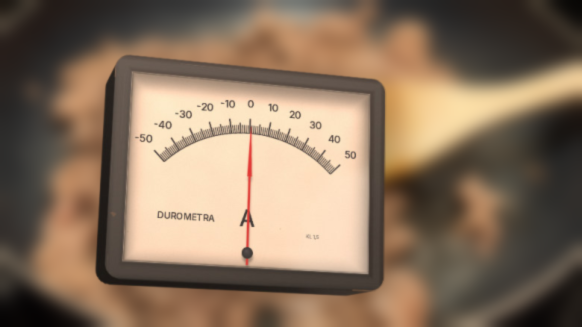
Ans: {"value": 0, "unit": "A"}
